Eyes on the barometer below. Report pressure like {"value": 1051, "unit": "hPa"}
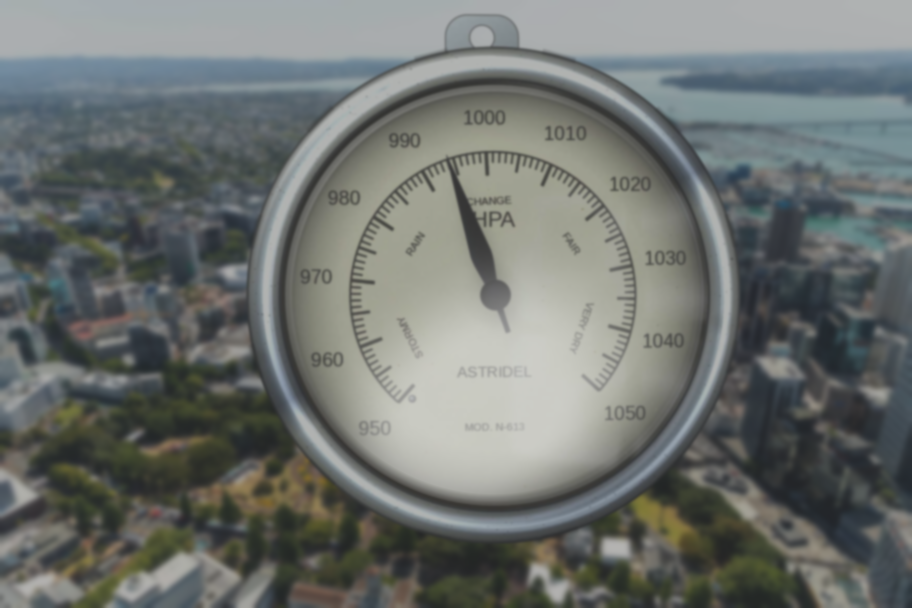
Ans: {"value": 994, "unit": "hPa"}
